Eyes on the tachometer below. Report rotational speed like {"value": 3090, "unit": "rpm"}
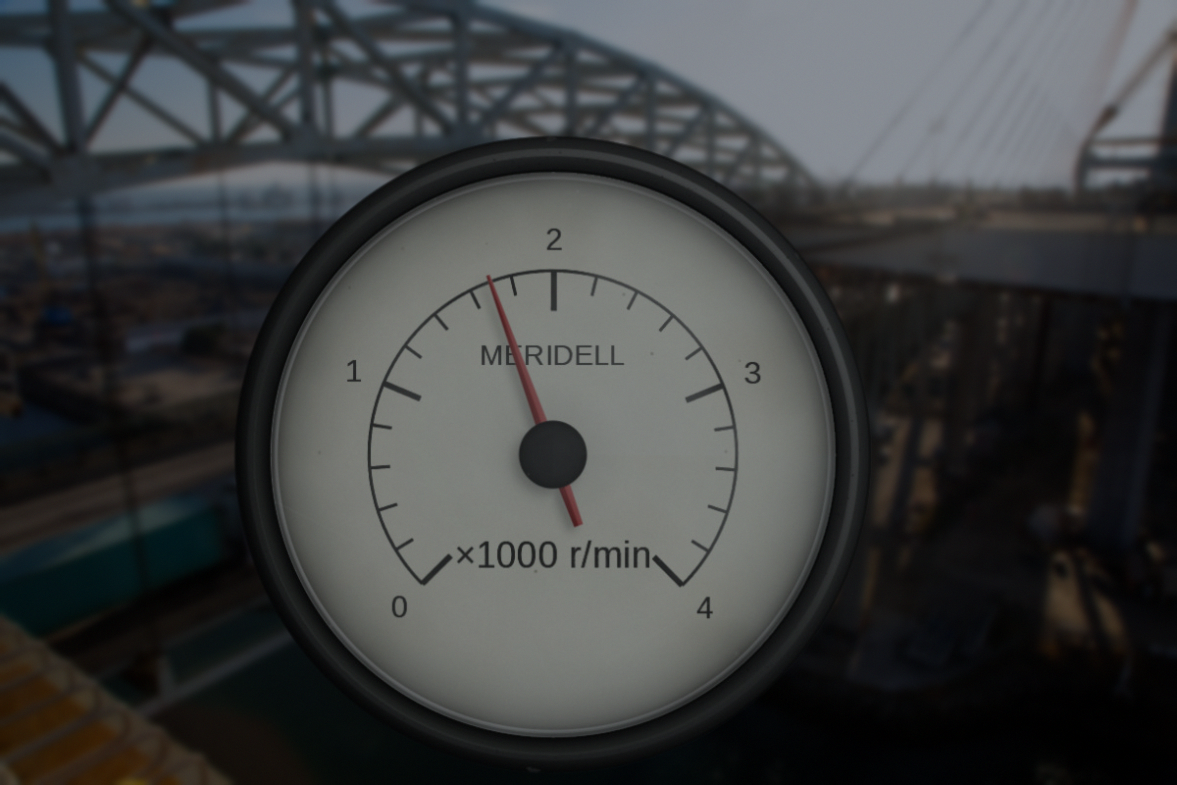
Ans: {"value": 1700, "unit": "rpm"}
